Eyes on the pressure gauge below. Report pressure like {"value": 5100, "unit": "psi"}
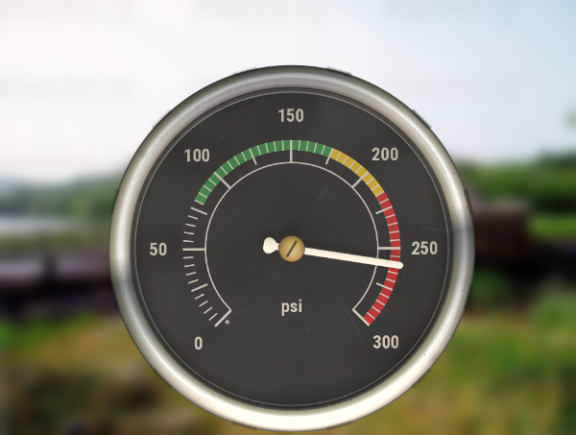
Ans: {"value": 260, "unit": "psi"}
